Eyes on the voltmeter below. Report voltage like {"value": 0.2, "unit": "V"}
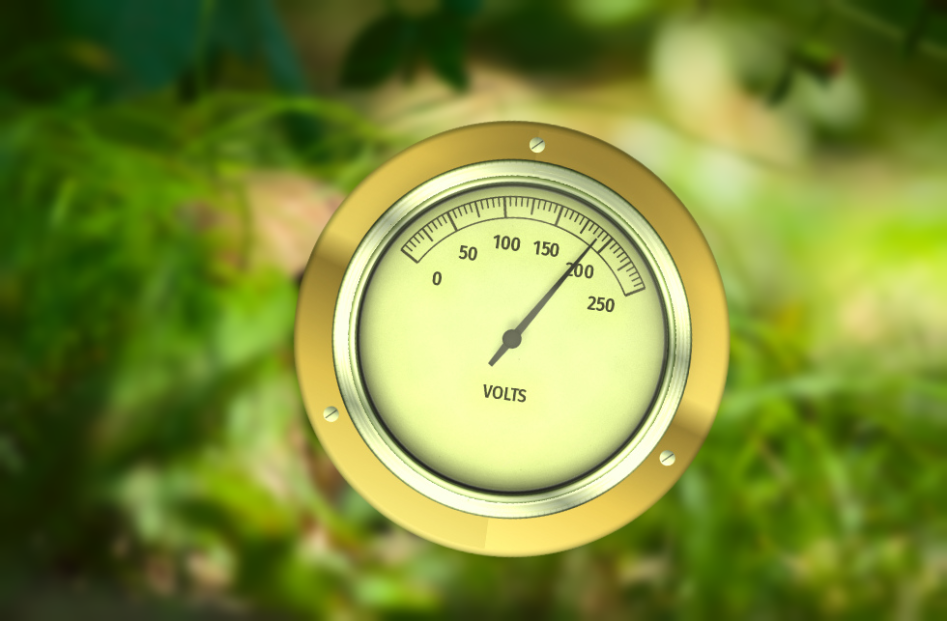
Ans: {"value": 190, "unit": "V"}
